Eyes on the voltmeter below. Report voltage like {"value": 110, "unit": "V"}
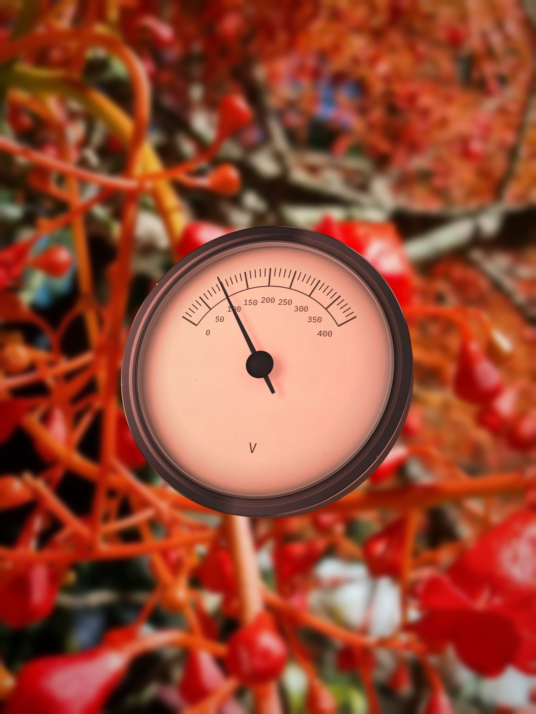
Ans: {"value": 100, "unit": "V"}
